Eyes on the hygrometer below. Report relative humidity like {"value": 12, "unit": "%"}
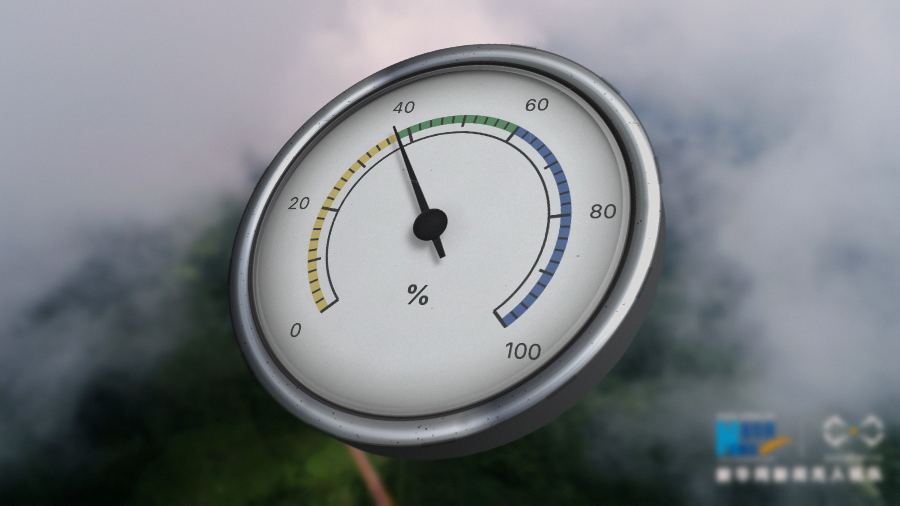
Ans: {"value": 38, "unit": "%"}
